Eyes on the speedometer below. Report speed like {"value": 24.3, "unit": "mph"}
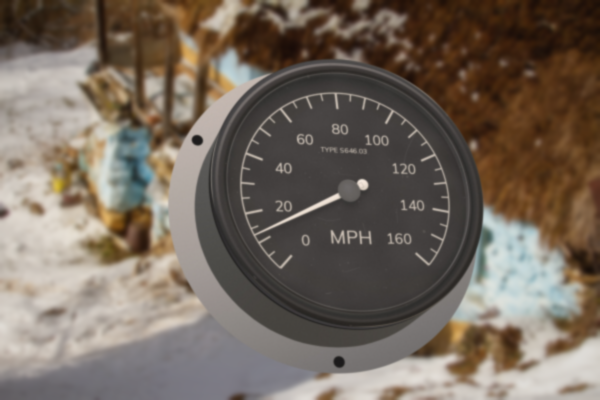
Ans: {"value": 12.5, "unit": "mph"}
